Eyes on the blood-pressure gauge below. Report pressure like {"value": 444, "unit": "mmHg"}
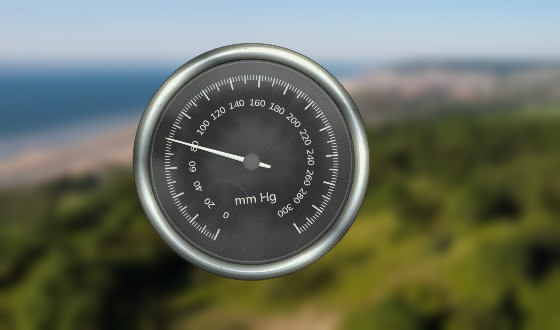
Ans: {"value": 80, "unit": "mmHg"}
